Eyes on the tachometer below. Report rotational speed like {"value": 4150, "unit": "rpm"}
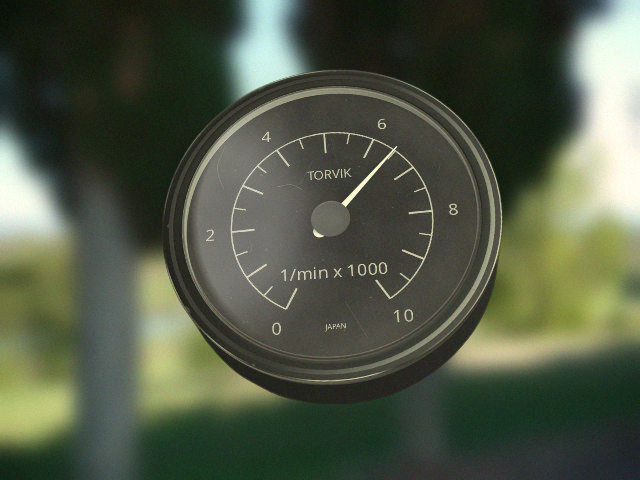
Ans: {"value": 6500, "unit": "rpm"}
